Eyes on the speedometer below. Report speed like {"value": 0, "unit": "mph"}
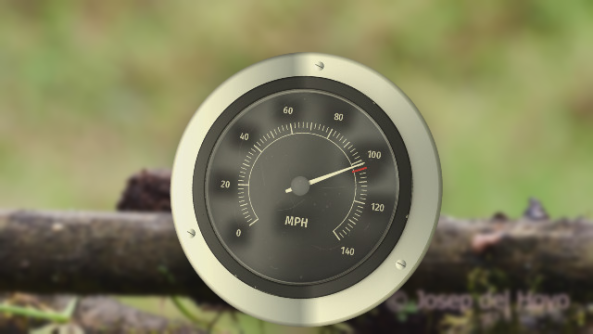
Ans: {"value": 102, "unit": "mph"}
